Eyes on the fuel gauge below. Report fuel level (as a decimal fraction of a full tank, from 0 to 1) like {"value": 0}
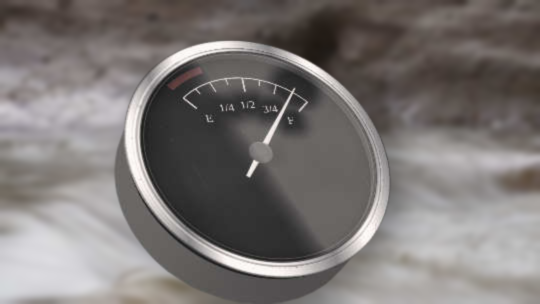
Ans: {"value": 0.875}
